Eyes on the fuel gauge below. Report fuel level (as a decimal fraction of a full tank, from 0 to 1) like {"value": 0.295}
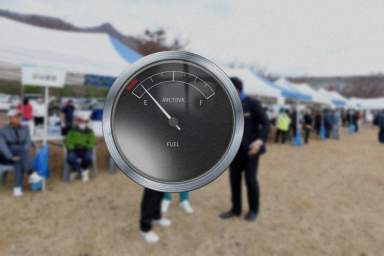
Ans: {"value": 0.125}
